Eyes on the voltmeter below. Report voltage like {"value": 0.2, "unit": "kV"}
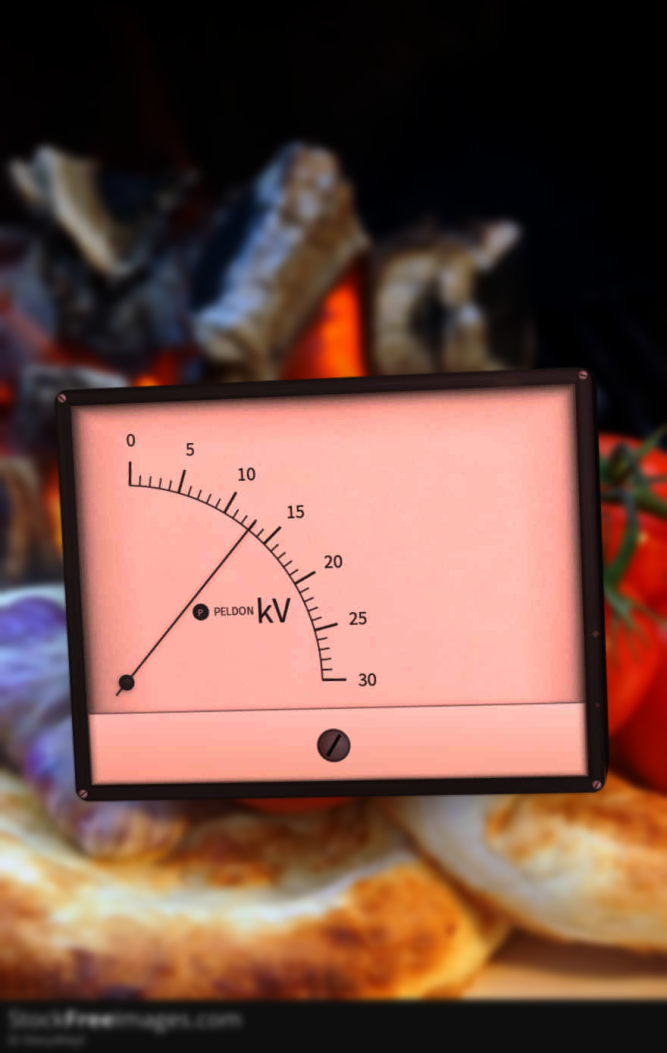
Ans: {"value": 13, "unit": "kV"}
